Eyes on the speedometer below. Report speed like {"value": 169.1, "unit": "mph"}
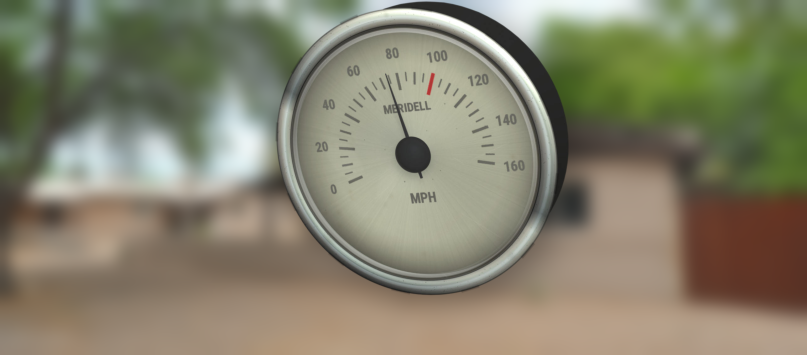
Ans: {"value": 75, "unit": "mph"}
